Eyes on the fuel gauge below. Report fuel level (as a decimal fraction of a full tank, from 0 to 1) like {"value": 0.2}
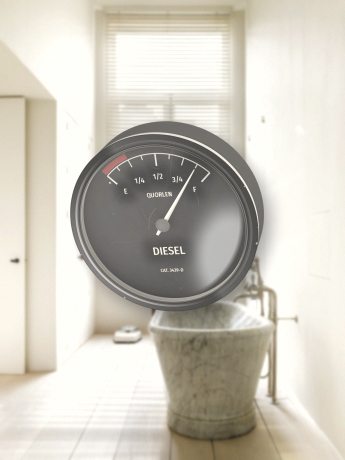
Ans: {"value": 0.875}
